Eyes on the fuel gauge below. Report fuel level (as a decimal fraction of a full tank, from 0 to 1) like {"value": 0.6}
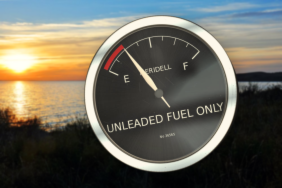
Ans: {"value": 0.25}
